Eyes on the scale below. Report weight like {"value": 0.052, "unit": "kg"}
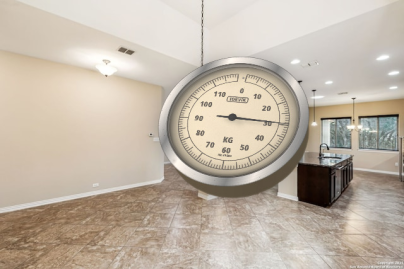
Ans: {"value": 30, "unit": "kg"}
